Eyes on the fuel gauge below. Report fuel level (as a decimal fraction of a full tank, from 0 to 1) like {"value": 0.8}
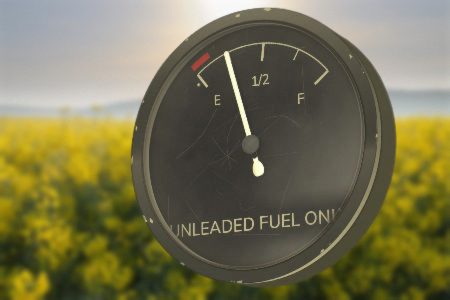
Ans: {"value": 0.25}
